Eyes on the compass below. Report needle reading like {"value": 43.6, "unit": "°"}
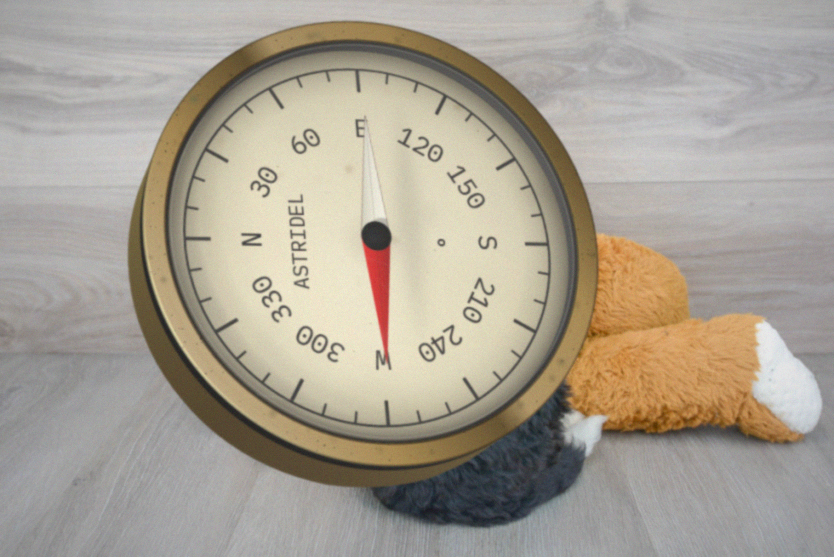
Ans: {"value": 270, "unit": "°"}
